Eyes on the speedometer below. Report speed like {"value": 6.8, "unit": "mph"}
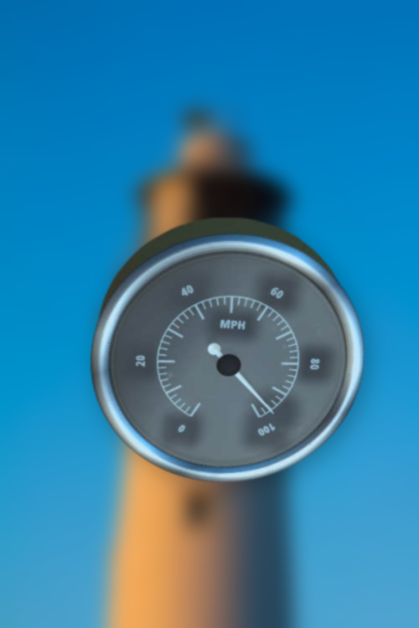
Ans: {"value": 96, "unit": "mph"}
